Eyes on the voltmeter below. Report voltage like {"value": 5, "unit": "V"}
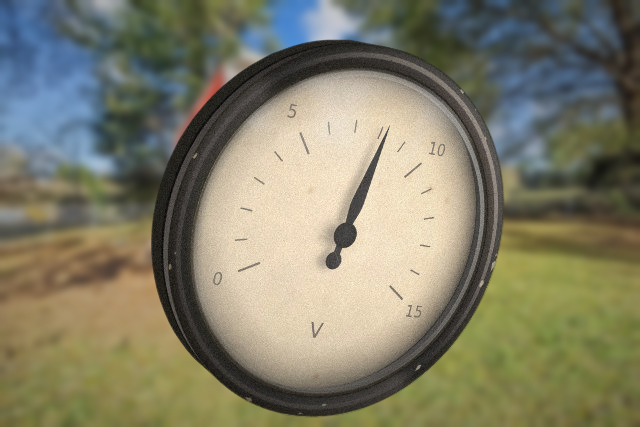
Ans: {"value": 8, "unit": "V"}
